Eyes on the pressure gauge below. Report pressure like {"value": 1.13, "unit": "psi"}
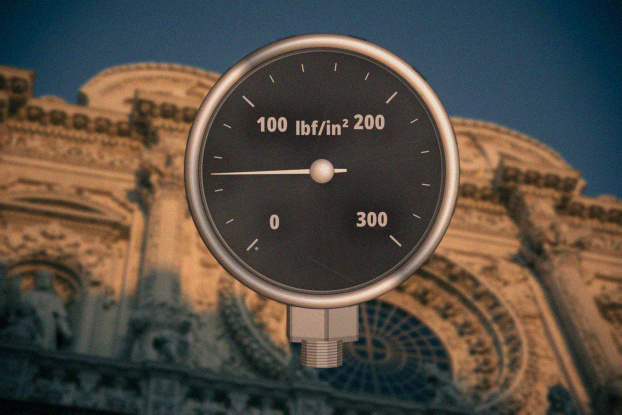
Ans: {"value": 50, "unit": "psi"}
